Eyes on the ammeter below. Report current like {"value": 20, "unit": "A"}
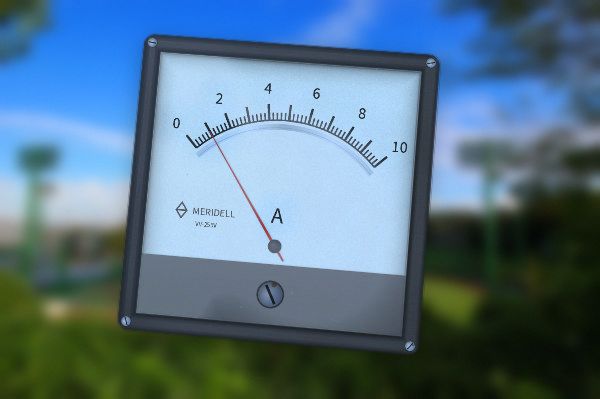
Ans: {"value": 1, "unit": "A"}
